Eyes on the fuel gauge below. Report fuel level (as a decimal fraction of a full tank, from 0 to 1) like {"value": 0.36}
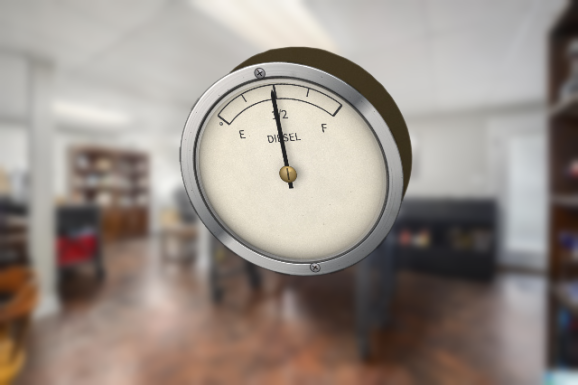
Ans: {"value": 0.5}
